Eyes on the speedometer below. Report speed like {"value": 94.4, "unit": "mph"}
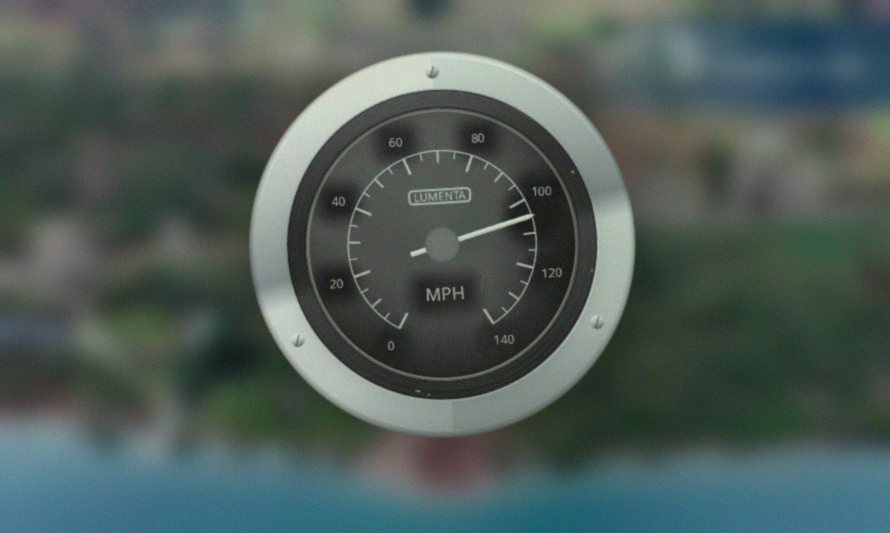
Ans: {"value": 105, "unit": "mph"}
